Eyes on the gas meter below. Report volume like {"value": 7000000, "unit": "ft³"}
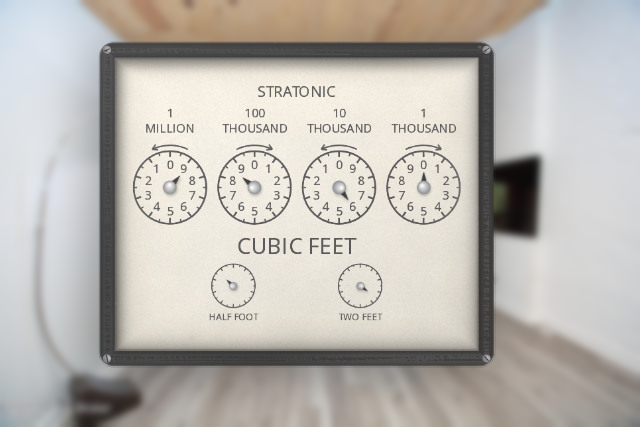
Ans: {"value": 886000, "unit": "ft³"}
